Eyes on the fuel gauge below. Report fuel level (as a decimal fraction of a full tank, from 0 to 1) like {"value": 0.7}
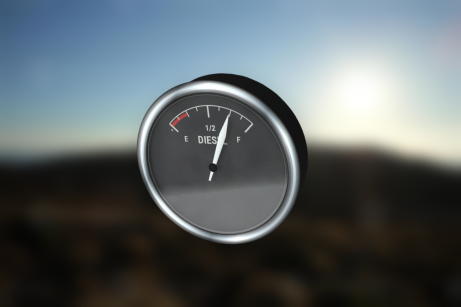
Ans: {"value": 0.75}
